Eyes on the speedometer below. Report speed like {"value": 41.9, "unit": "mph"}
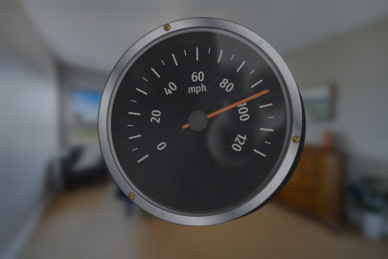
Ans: {"value": 95, "unit": "mph"}
